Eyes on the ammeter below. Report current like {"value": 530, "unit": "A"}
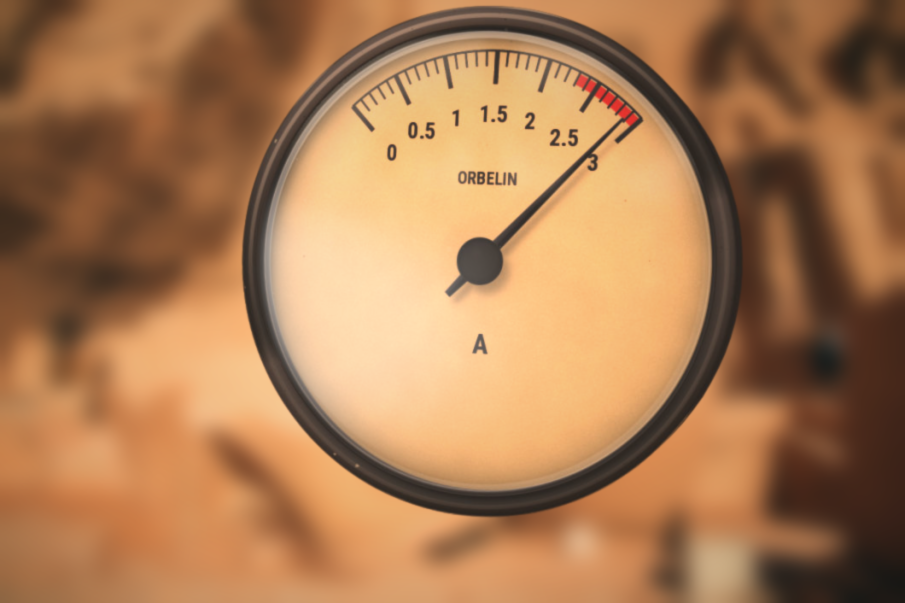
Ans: {"value": 2.9, "unit": "A"}
